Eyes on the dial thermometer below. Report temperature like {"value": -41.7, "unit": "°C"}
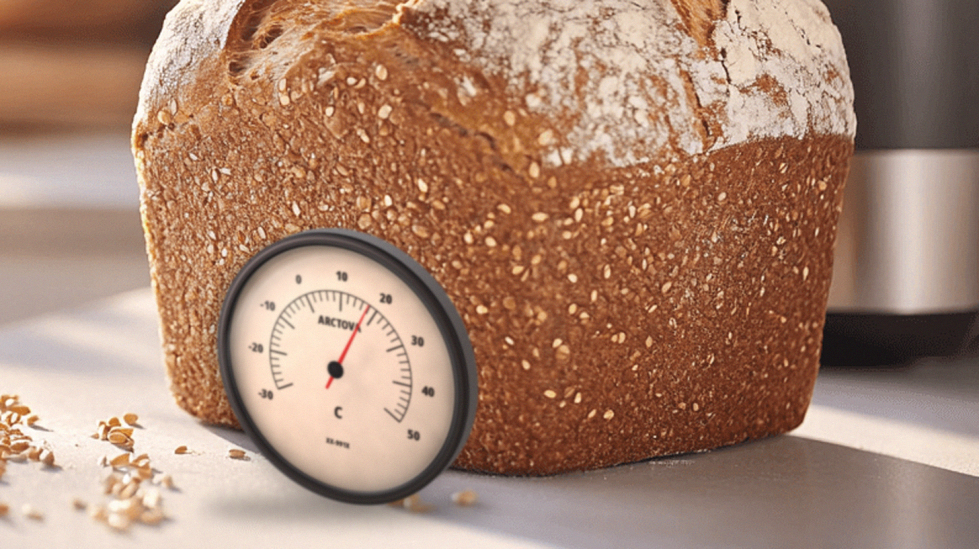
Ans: {"value": 18, "unit": "°C"}
